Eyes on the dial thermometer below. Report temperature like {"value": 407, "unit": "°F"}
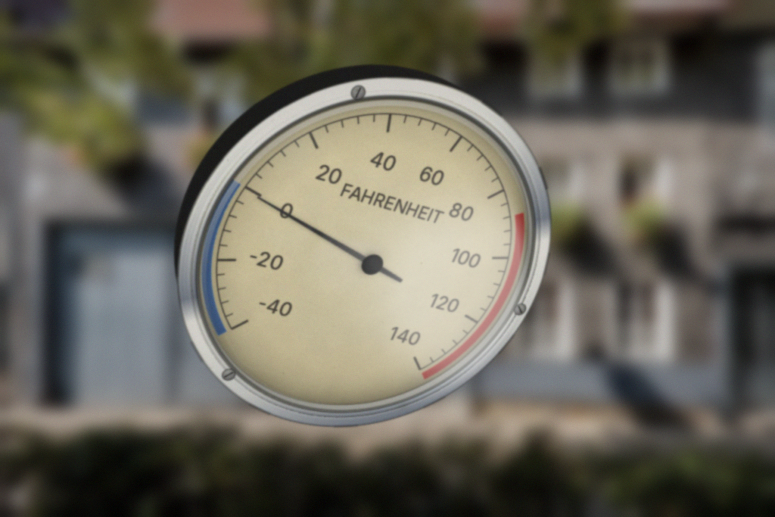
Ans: {"value": 0, "unit": "°F"}
